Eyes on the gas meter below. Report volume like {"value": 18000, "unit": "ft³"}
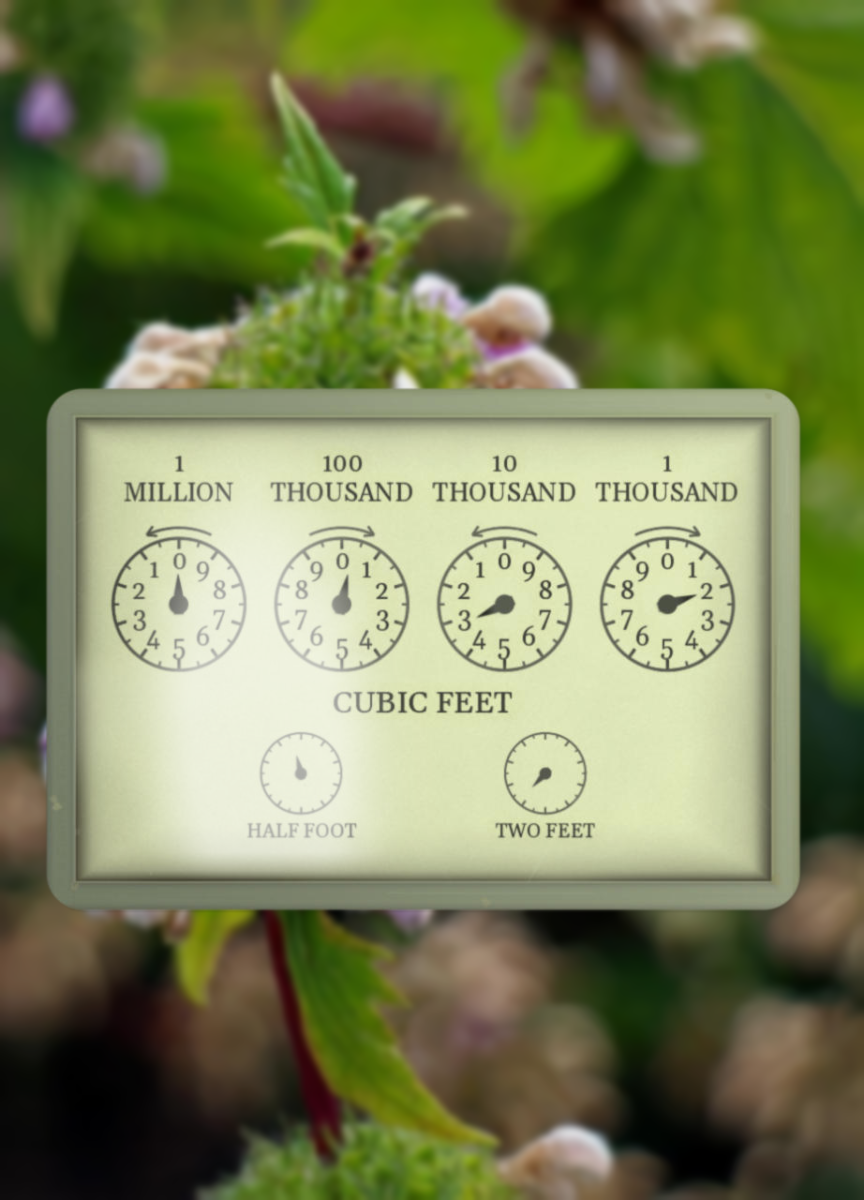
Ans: {"value": 3200, "unit": "ft³"}
